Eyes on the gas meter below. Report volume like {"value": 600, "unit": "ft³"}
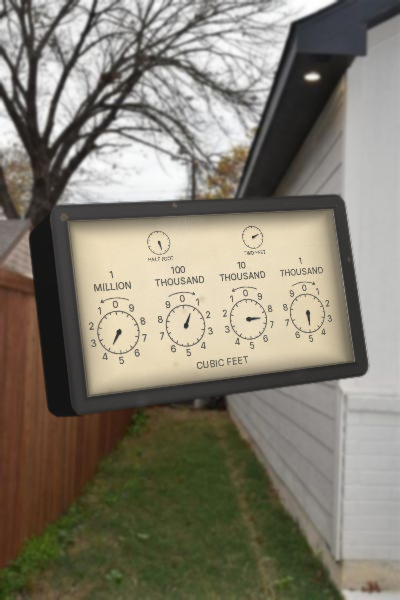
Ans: {"value": 407500, "unit": "ft³"}
